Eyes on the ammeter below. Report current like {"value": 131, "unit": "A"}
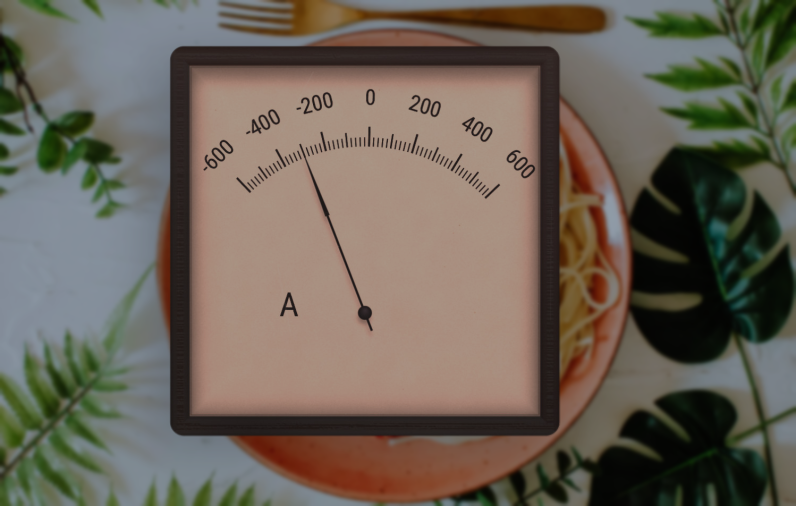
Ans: {"value": -300, "unit": "A"}
